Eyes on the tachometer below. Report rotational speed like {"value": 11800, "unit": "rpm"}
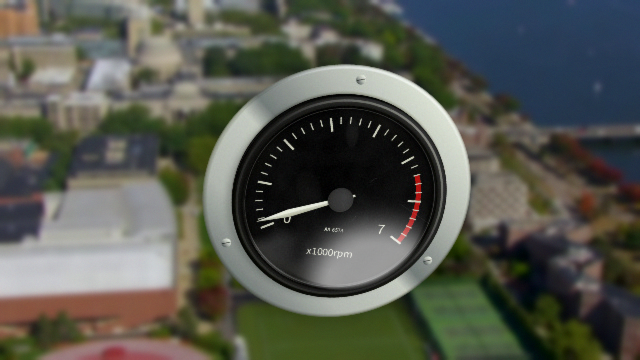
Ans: {"value": 200, "unit": "rpm"}
